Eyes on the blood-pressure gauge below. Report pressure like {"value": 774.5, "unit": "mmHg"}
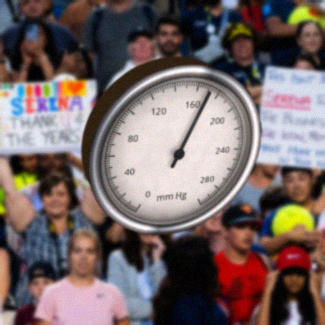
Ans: {"value": 170, "unit": "mmHg"}
